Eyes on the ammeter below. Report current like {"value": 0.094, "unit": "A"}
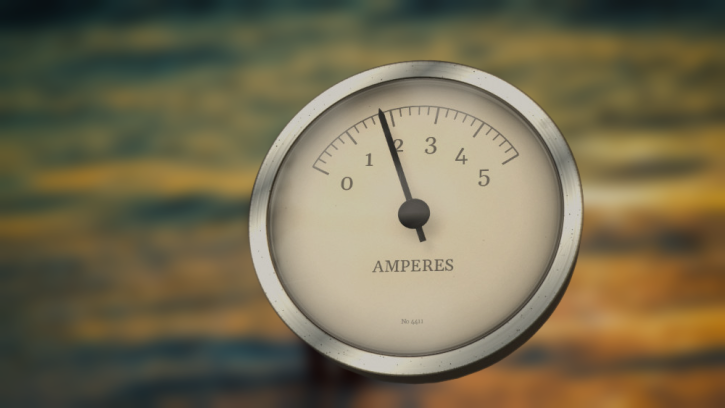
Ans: {"value": 1.8, "unit": "A"}
